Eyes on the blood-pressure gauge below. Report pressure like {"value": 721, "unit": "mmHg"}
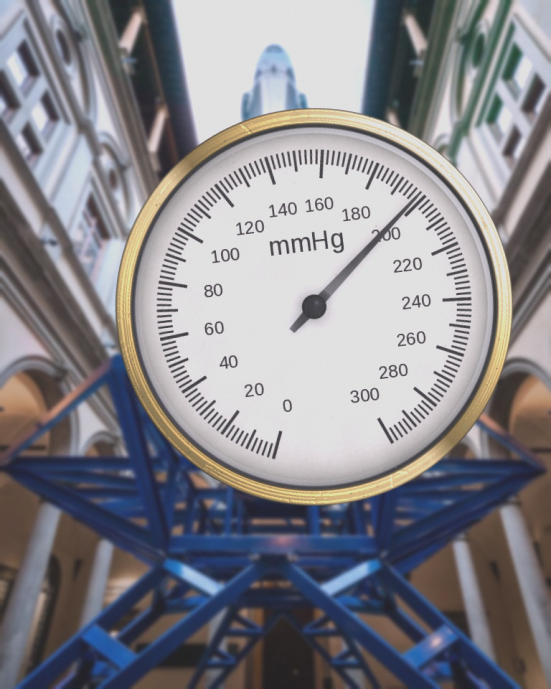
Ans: {"value": 198, "unit": "mmHg"}
